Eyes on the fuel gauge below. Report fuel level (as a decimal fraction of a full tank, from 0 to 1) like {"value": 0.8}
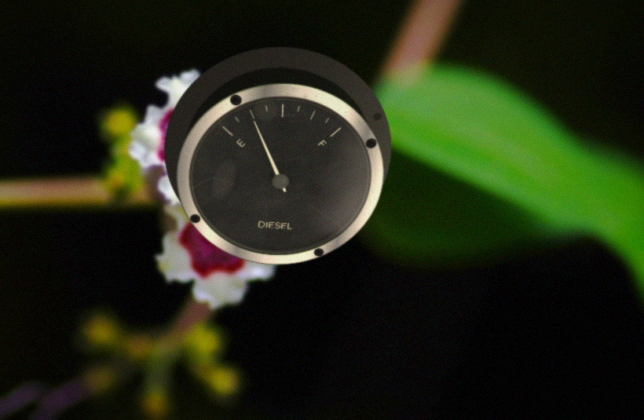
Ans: {"value": 0.25}
